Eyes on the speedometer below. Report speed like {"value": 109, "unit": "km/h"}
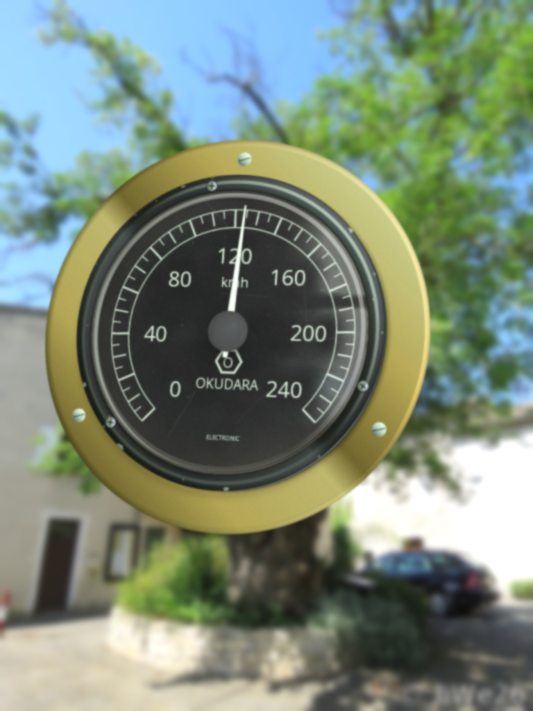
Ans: {"value": 125, "unit": "km/h"}
